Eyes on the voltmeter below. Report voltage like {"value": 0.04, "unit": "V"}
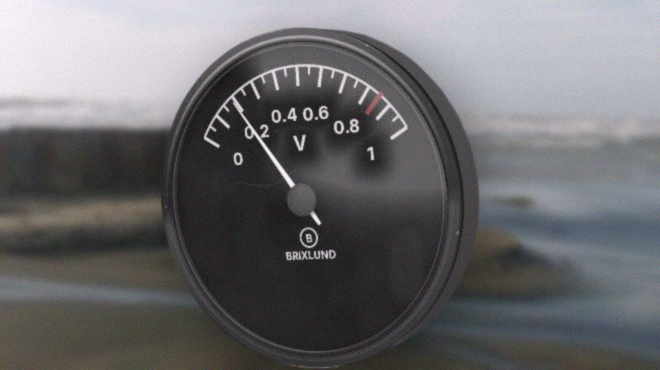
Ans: {"value": 0.2, "unit": "V"}
